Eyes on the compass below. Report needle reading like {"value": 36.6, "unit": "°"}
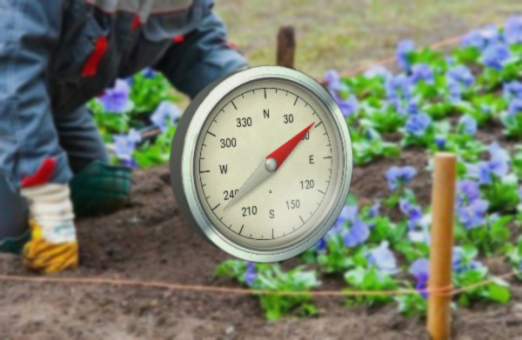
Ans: {"value": 55, "unit": "°"}
